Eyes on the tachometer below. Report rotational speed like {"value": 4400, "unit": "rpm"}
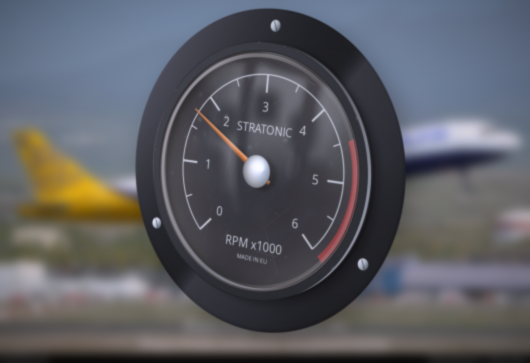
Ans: {"value": 1750, "unit": "rpm"}
